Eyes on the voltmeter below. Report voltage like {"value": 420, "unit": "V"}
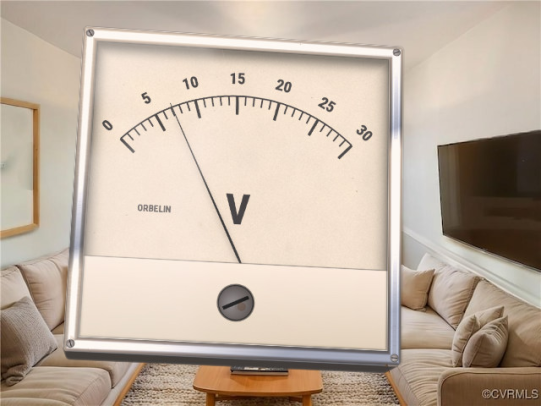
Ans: {"value": 7, "unit": "V"}
